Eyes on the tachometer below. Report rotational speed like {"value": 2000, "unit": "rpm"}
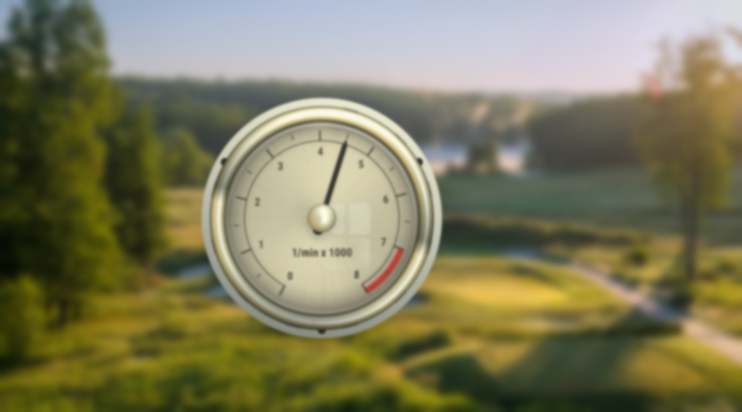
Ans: {"value": 4500, "unit": "rpm"}
